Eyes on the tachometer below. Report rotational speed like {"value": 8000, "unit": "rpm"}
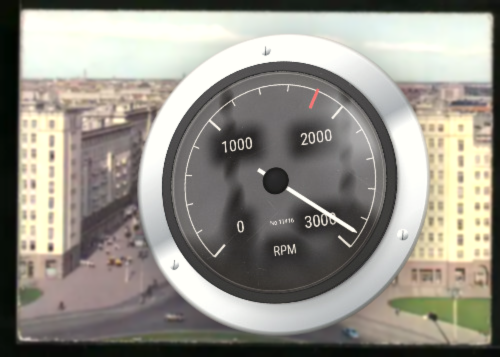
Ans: {"value": 2900, "unit": "rpm"}
